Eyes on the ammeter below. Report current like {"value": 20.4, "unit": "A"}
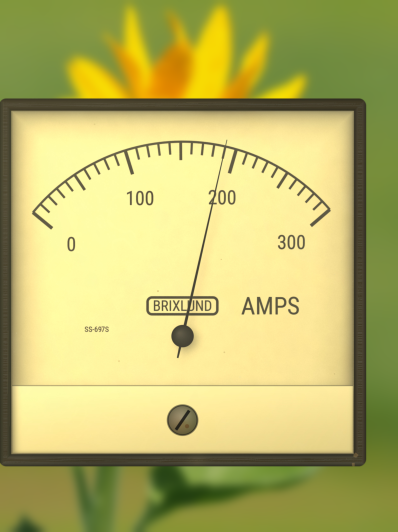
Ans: {"value": 190, "unit": "A"}
